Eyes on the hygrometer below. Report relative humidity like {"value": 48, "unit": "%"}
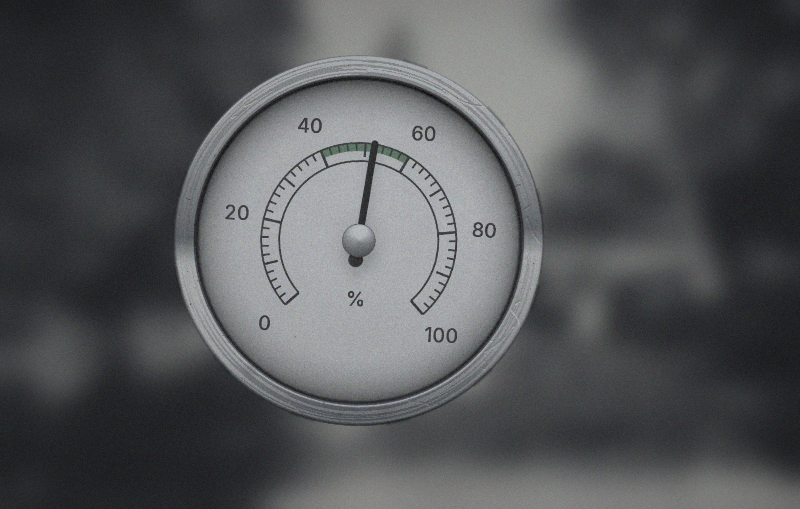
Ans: {"value": 52, "unit": "%"}
